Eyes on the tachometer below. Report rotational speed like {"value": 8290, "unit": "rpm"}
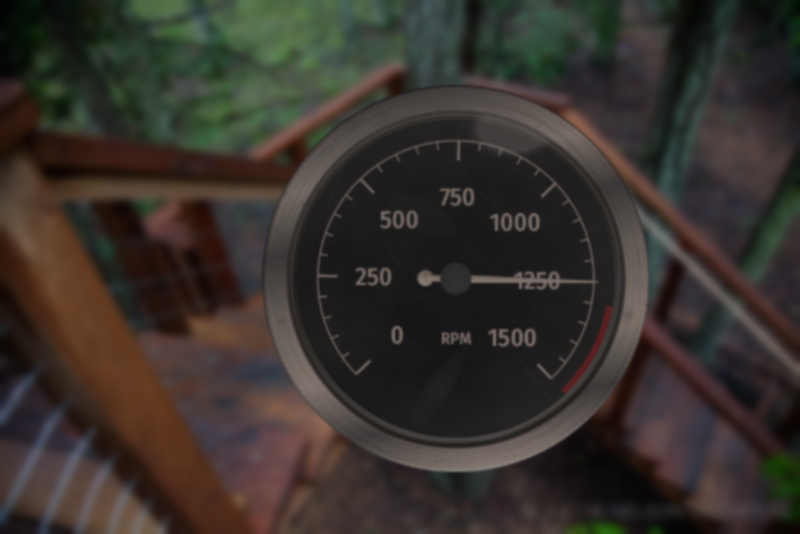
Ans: {"value": 1250, "unit": "rpm"}
